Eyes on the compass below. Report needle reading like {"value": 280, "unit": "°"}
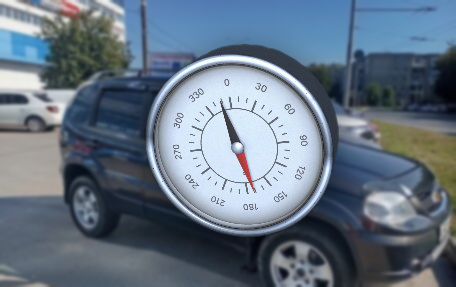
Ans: {"value": 170, "unit": "°"}
